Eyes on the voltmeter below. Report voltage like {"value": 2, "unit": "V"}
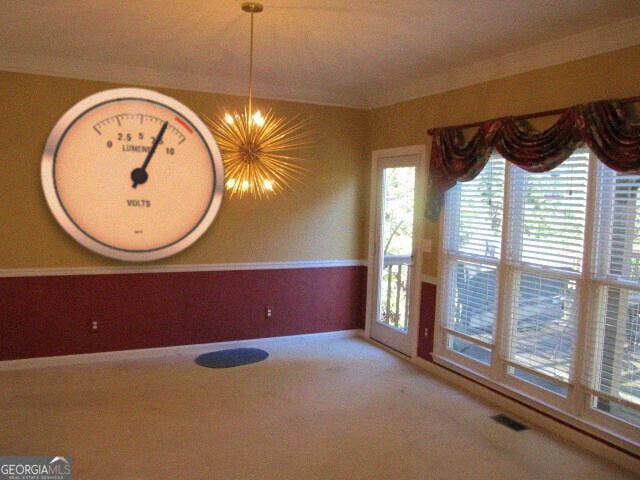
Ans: {"value": 7.5, "unit": "V"}
